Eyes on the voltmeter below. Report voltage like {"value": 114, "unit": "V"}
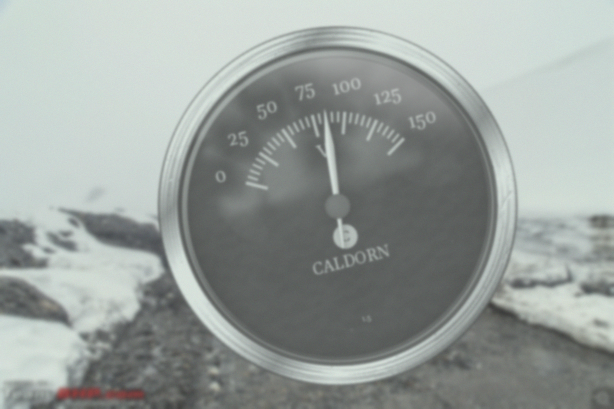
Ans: {"value": 85, "unit": "V"}
